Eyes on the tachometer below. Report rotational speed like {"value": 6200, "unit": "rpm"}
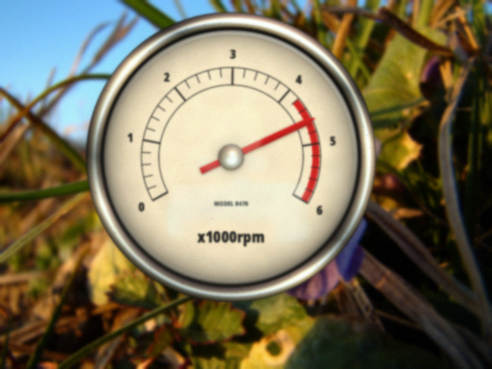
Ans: {"value": 4600, "unit": "rpm"}
